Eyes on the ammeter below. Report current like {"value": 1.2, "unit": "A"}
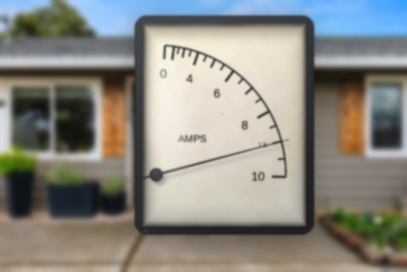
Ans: {"value": 9, "unit": "A"}
